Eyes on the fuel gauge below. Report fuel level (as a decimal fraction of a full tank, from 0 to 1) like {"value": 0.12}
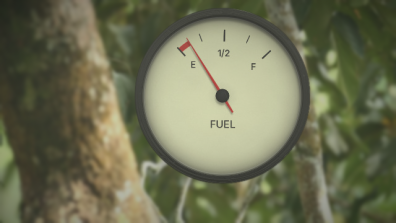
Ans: {"value": 0.125}
